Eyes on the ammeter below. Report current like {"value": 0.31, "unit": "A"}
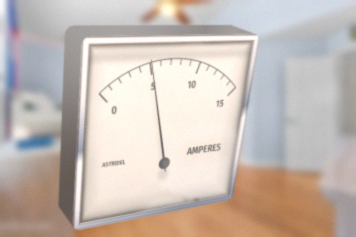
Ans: {"value": 5, "unit": "A"}
